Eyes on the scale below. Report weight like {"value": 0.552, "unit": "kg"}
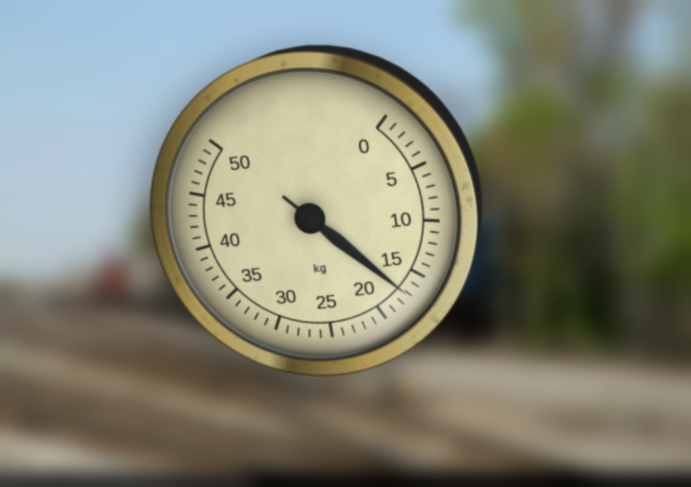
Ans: {"value": 17, "unit": "kg"}
